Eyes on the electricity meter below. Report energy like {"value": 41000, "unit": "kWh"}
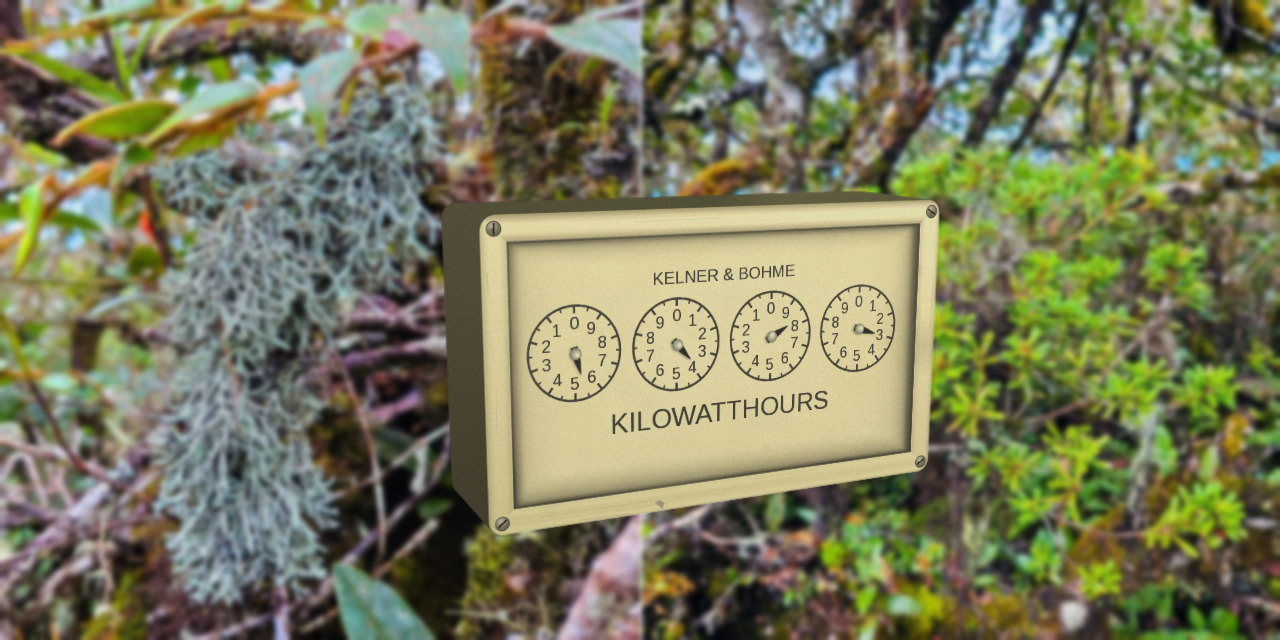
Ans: {"value": 5383, "unit": "kWh"}
